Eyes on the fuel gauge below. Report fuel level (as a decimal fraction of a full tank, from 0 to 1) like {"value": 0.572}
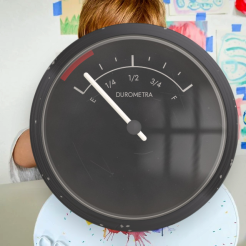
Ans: {"value": 0.125}
